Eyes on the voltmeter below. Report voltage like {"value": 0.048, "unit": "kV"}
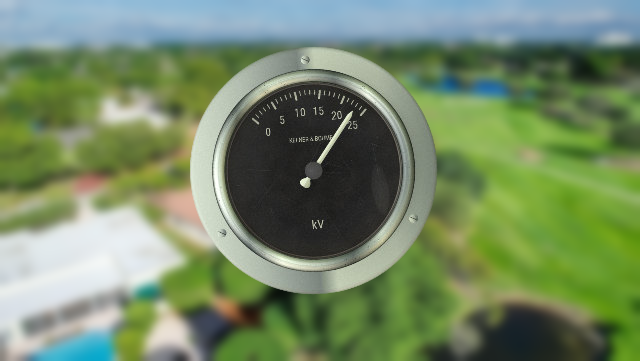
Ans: {"value": 23, "unit": "kV"}
